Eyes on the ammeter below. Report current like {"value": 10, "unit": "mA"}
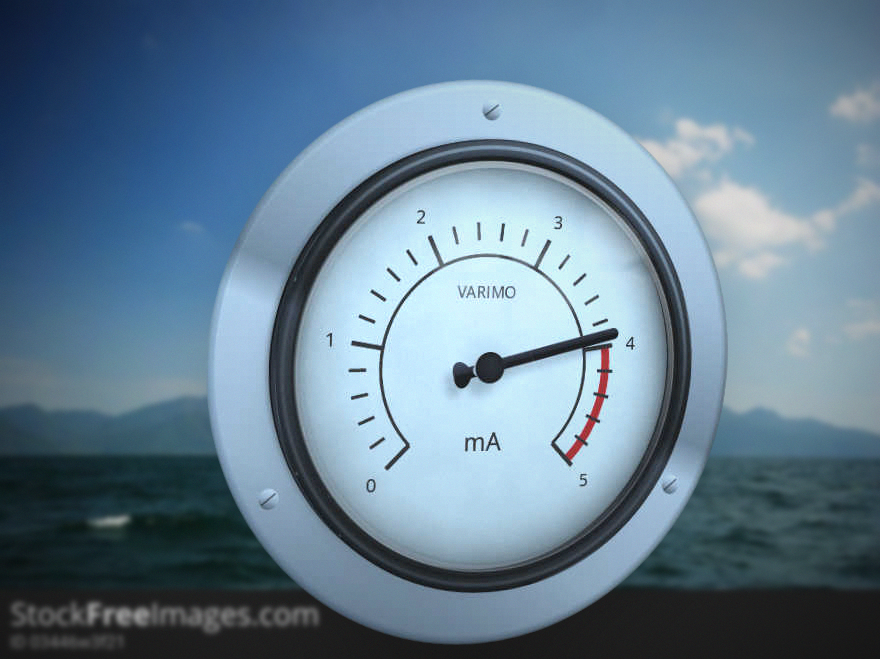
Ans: {"value": 3.9, "unit": "mA"}
